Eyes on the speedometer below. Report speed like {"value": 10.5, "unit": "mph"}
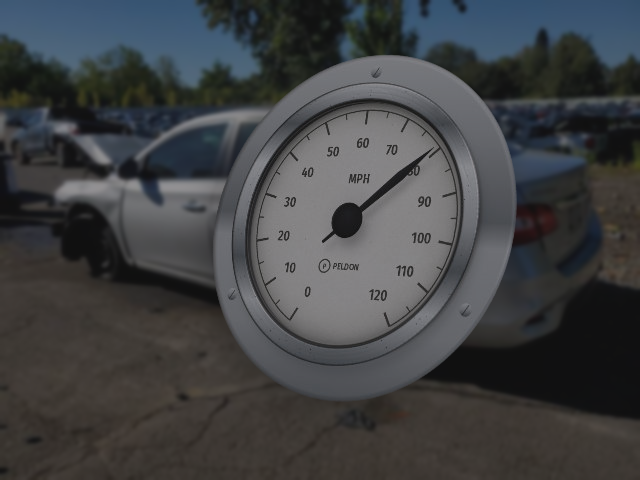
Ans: {"value": 80, "unit": "mph"}
